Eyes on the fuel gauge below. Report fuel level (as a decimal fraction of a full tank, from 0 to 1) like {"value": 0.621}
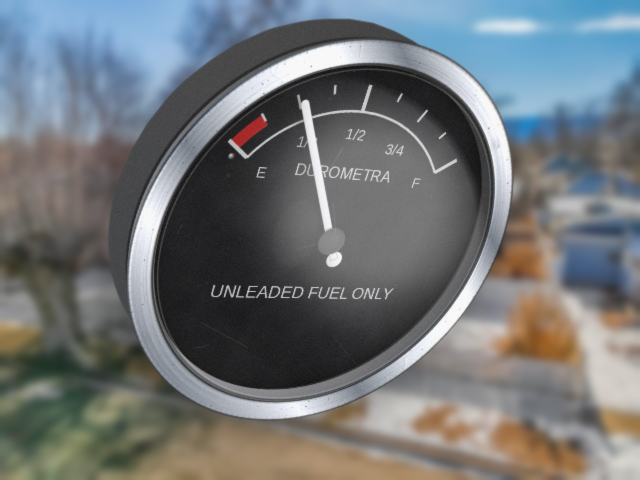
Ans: {"value": 0.25}
